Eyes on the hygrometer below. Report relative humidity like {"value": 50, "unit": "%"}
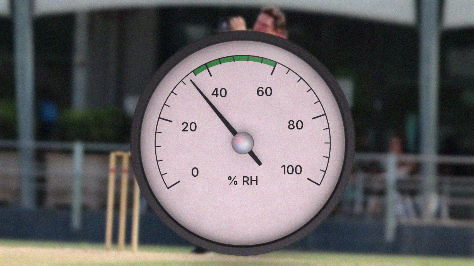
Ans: {"value": 34, "unit": "%"}
